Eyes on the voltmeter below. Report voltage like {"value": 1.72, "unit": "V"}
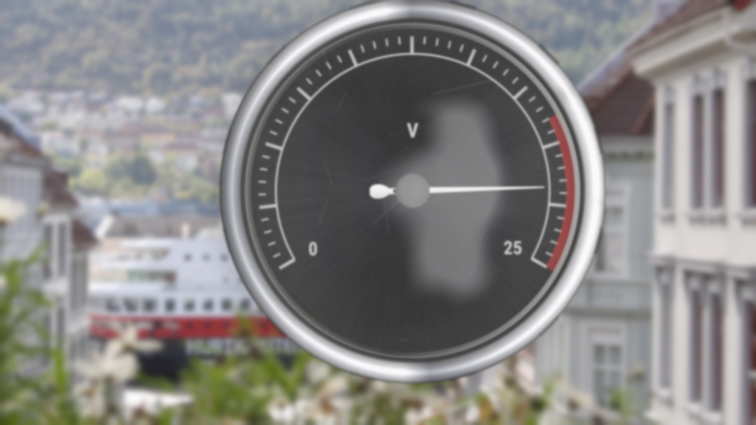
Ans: {"value": 21.75, "unit": "V"}
